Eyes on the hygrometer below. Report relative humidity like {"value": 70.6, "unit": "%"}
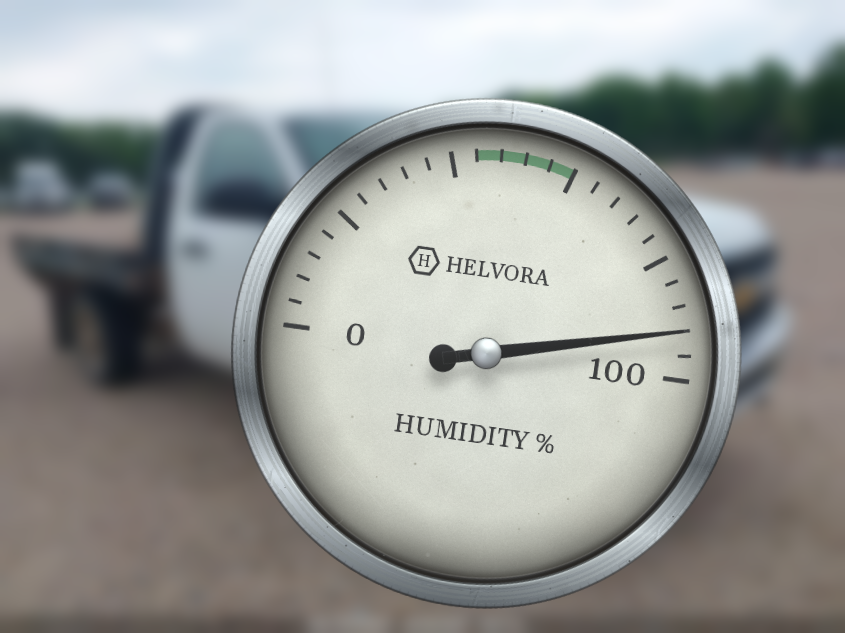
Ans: {"value": 92, "unit": "%"}
